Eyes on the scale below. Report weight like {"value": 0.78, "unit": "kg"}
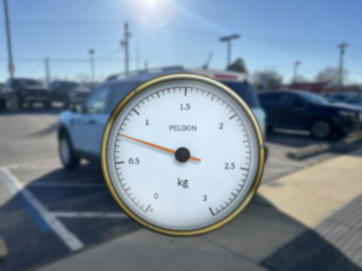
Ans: {"value": 0.75, "unit": "kg"}
